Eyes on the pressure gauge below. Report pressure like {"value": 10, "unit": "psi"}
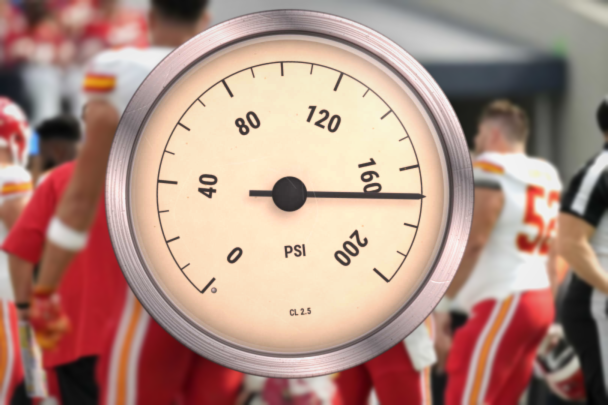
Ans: {"value": 170, "unit": "psi"}
